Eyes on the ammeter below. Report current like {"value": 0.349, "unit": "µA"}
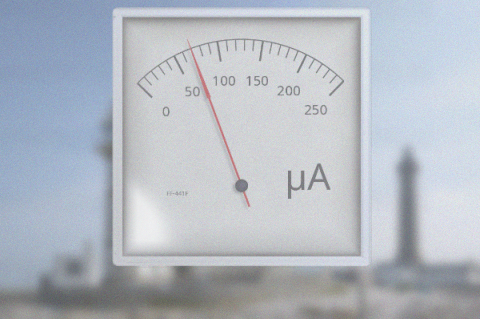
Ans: {"value": 70, "unit": "µA"}
